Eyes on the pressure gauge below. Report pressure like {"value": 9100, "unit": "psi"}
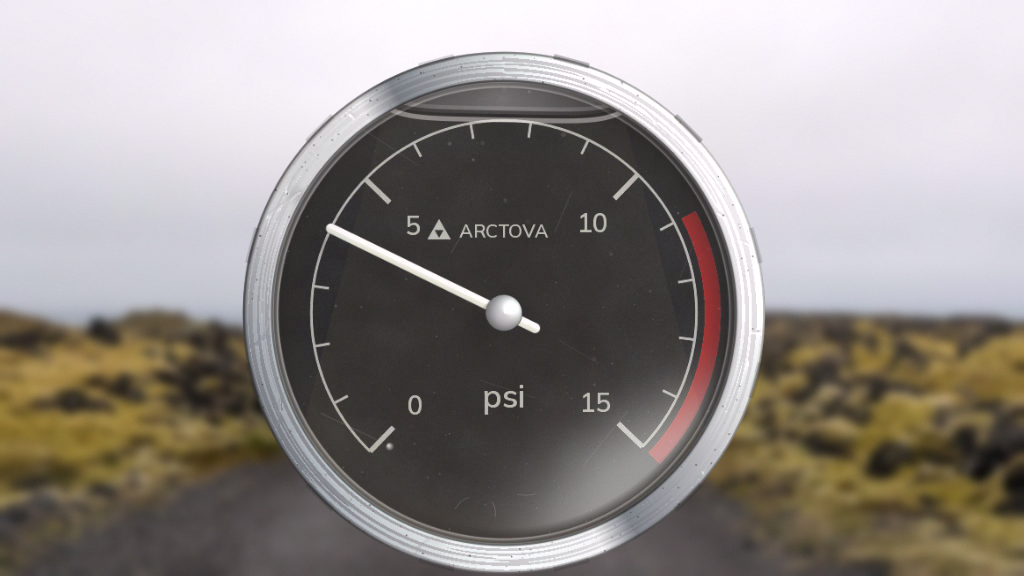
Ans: {"value": 4, "unit": "psi"}
